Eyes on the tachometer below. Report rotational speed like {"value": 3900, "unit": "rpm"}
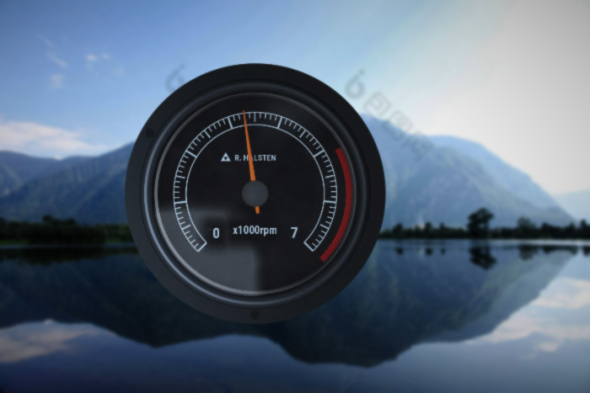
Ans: {"value": 3300, "unit": "rpm"}
